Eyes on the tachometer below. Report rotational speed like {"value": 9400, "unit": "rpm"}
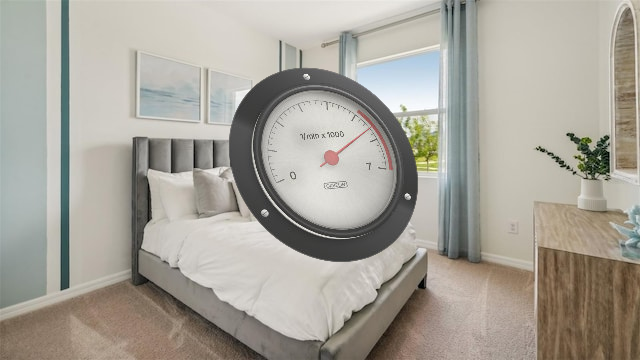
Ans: {"value": 5600, "unit": "rpm"}
